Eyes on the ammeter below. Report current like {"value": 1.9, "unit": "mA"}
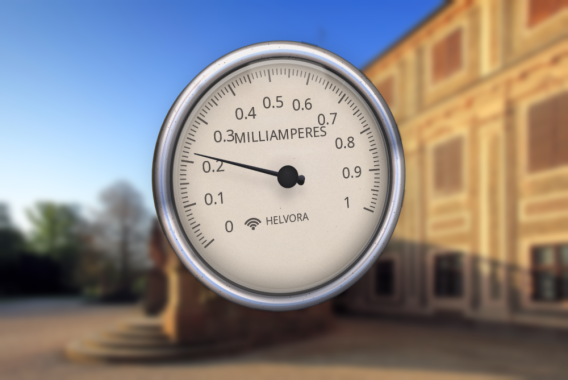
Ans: {"value": 0.22, "unit": "mA"}
